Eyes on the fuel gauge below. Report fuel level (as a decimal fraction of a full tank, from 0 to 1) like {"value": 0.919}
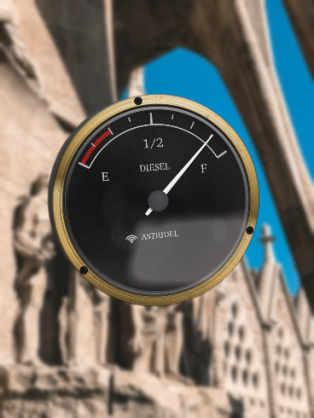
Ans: {"value": 0.875}
